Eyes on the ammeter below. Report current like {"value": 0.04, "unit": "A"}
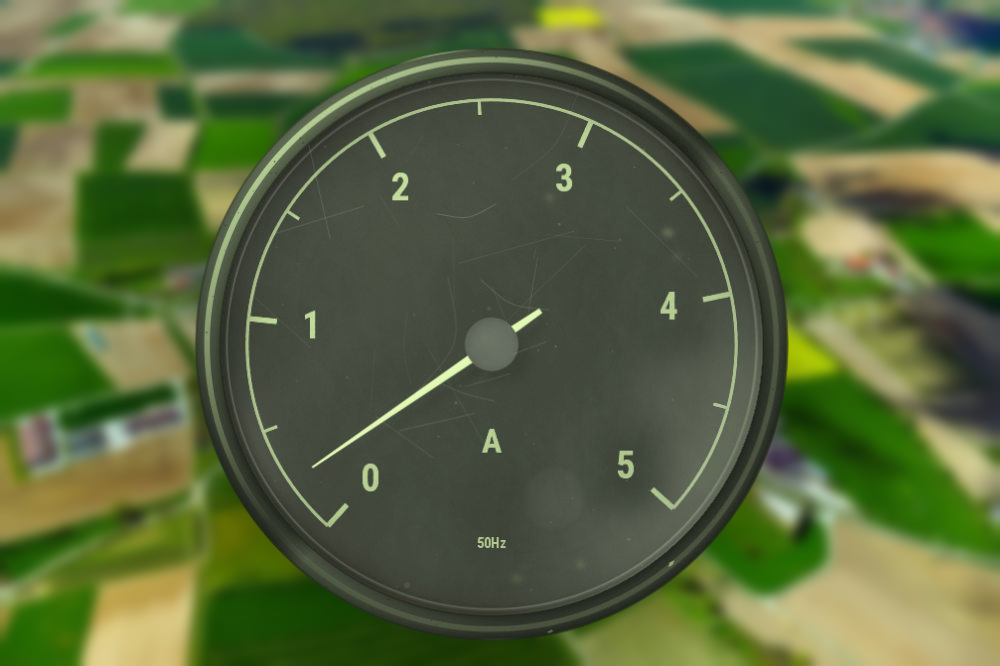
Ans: {"value": 0.25, "unit": "A"}
